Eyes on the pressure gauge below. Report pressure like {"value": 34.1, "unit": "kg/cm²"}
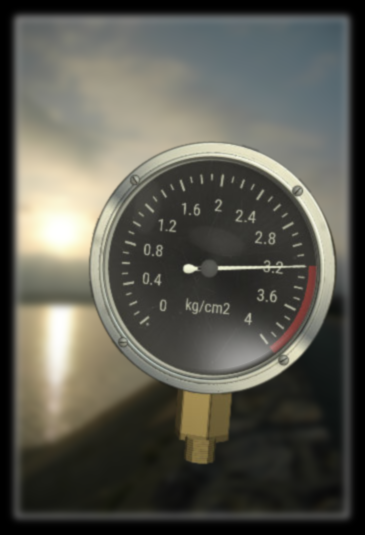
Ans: {"value": 3.2, "unit": "kg/cm²"}
